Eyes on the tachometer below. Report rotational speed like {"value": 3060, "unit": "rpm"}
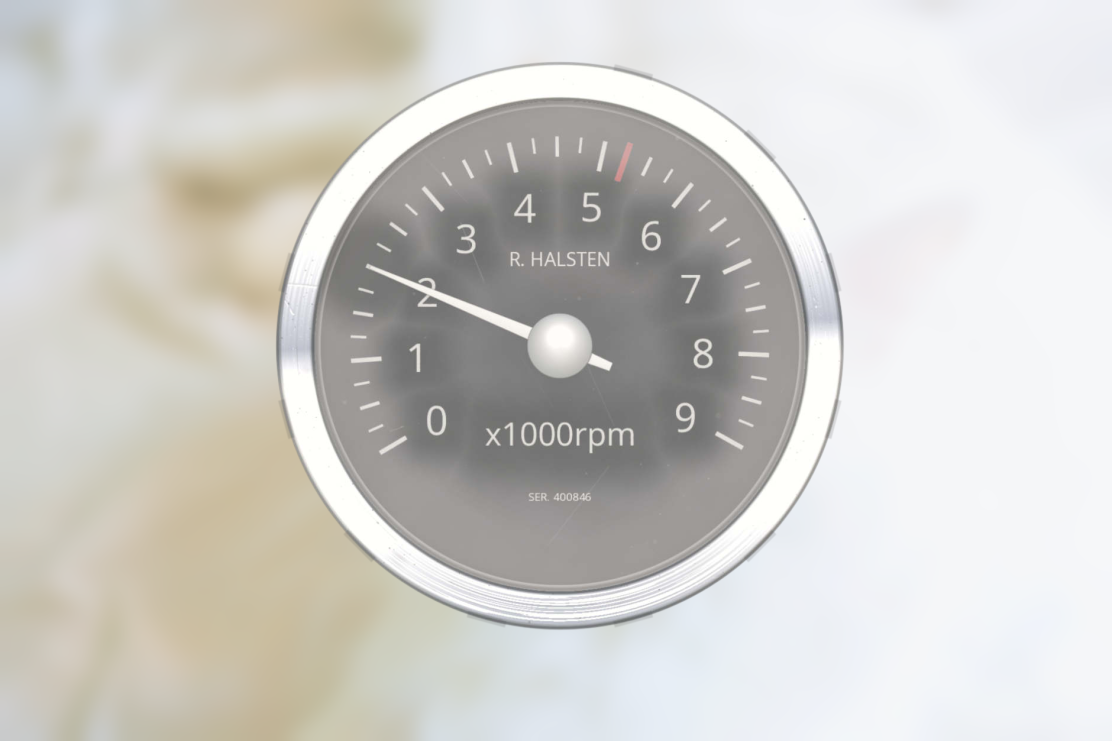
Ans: {"value": 2000, "unit": "rpm"}
